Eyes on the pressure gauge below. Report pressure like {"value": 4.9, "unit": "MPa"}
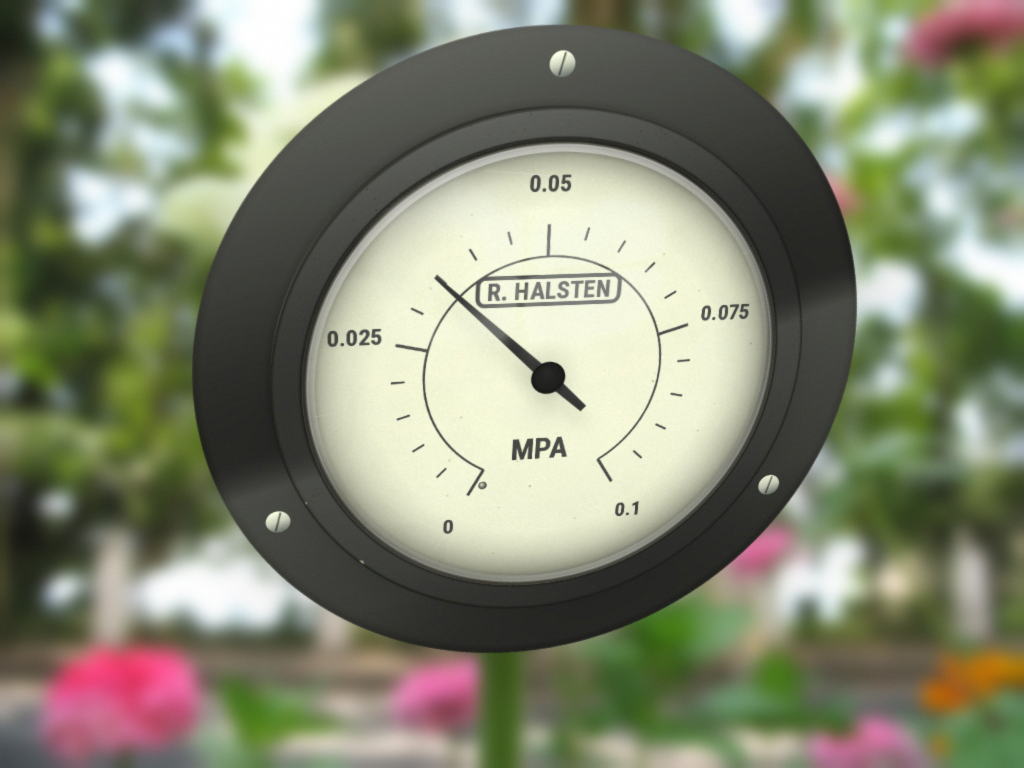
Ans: {"value": 0.035, "unit": "MPa"}
